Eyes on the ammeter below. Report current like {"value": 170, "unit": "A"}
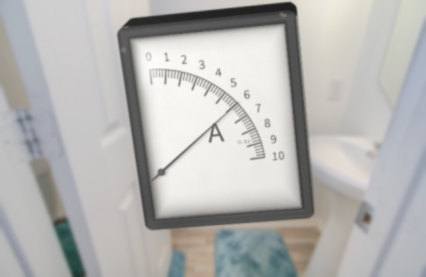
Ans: {"value": 6, "unit": "A"}
